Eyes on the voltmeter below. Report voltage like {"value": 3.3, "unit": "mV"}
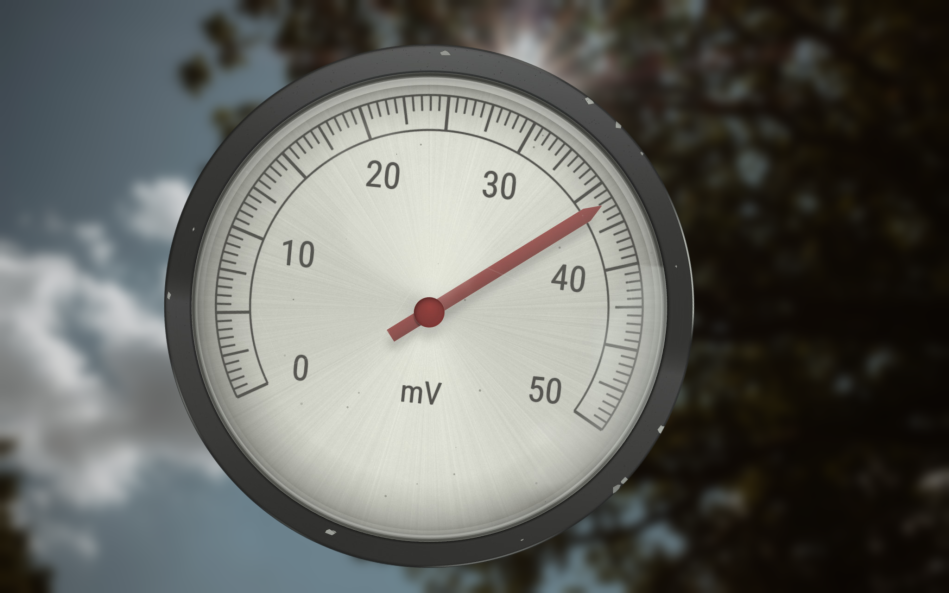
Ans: {"value": 36, "unit": "mV"}
